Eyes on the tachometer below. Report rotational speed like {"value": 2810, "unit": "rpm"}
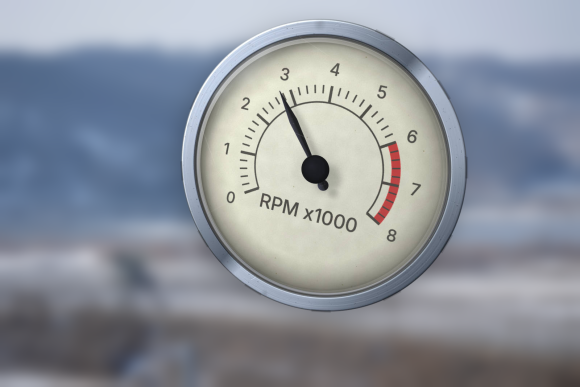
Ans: {"value": 2800, "unit": "rpm"}
